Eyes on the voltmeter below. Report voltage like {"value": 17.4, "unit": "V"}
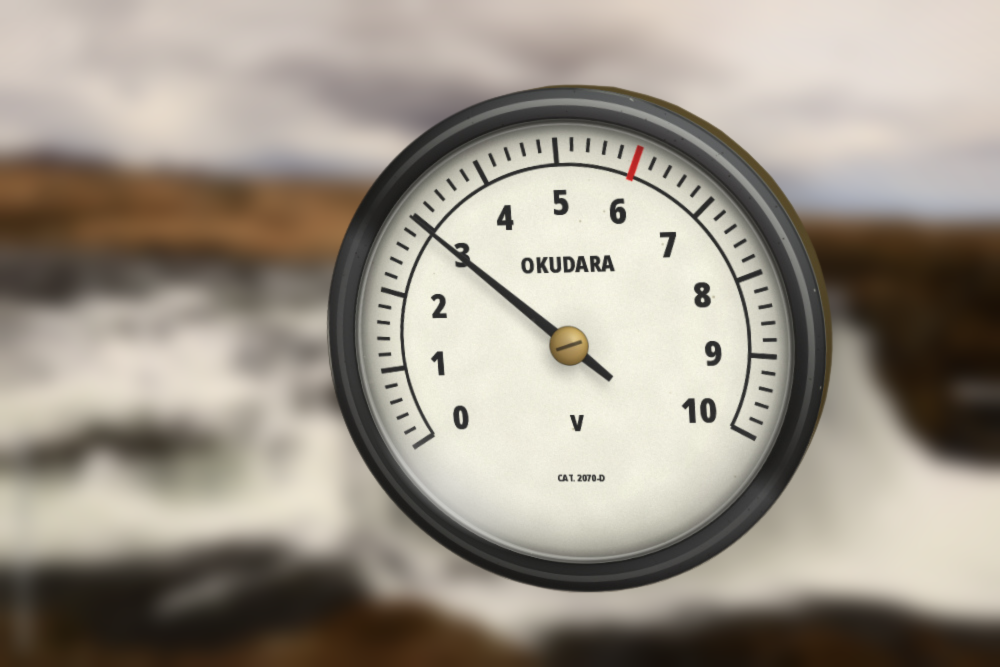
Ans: {"value": 3, "unit": "V"}
